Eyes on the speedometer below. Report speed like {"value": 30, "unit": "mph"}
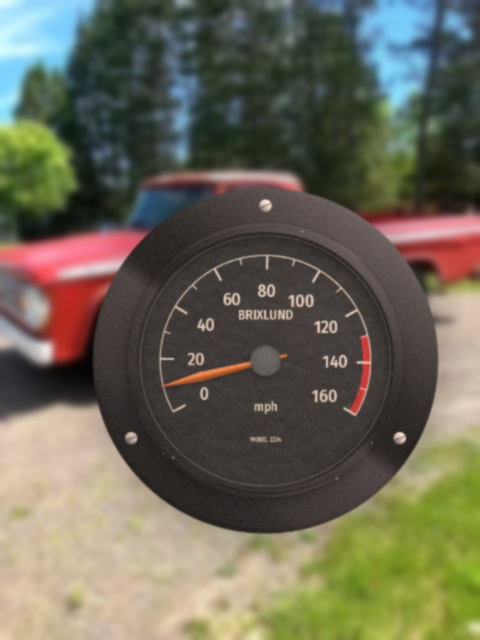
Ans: {"value": 10, "unit": "mph"}
